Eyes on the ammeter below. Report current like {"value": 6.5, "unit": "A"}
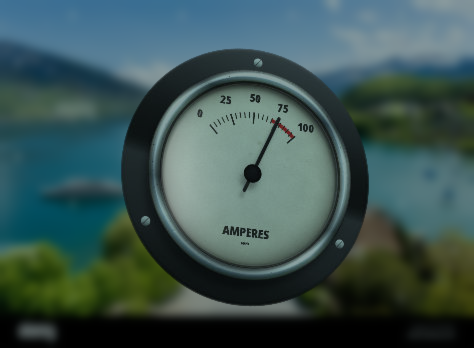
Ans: {"value": 75, "unit": "A"}
